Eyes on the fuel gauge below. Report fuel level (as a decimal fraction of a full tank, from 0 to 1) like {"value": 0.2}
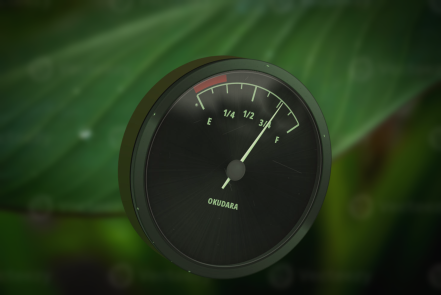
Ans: {"value": 0.75}
